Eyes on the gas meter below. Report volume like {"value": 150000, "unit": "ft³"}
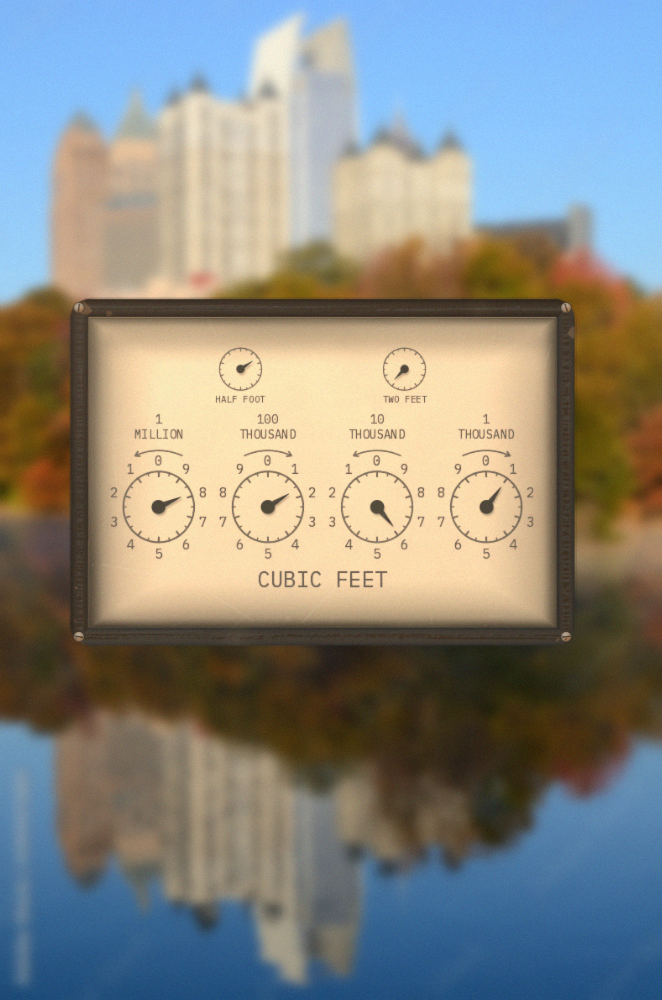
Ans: {"value": 816100, "unit": "ft³"}
